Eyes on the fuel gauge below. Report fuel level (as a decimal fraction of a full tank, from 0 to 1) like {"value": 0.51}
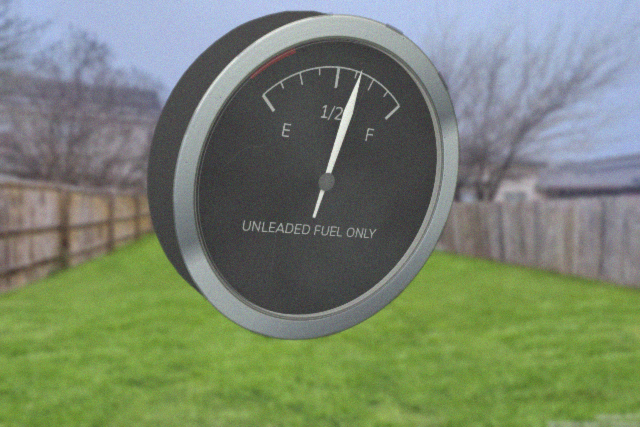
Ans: {"value": 0.625}
